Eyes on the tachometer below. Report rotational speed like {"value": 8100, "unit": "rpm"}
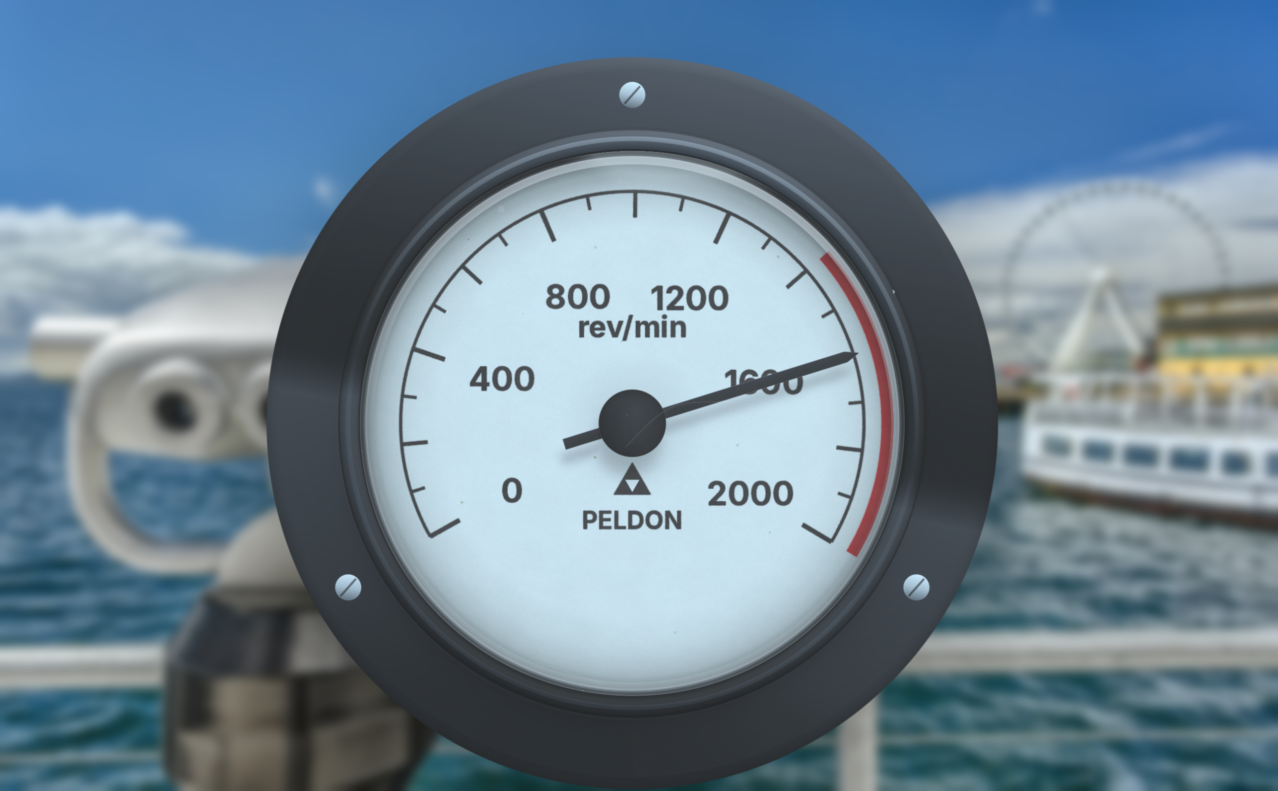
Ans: {"value": 1600, "unit": "rpm"}
